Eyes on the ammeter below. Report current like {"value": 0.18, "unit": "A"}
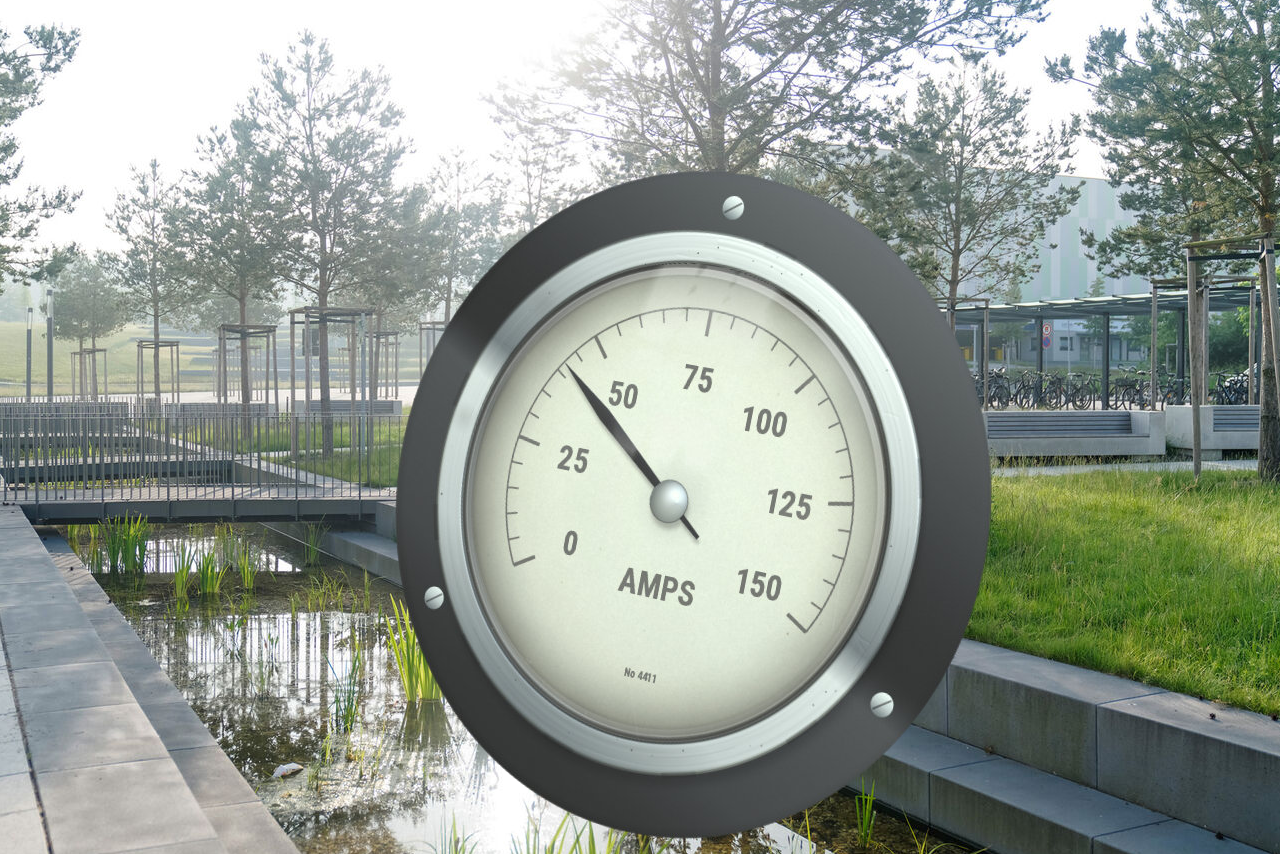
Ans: {"value": 42.5, "unit": "A"}
